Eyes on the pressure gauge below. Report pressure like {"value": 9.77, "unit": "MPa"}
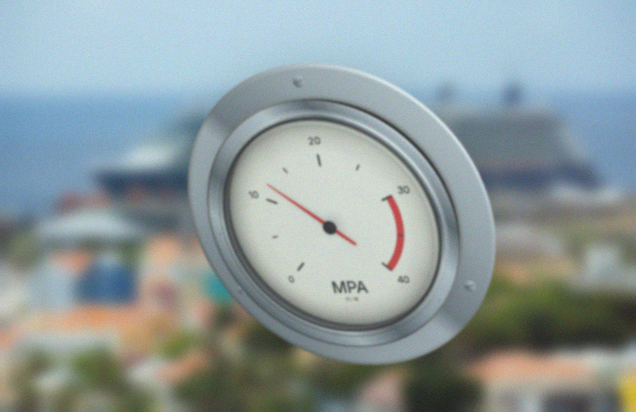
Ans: {"value": 12.5, "unit": "MPa"}
